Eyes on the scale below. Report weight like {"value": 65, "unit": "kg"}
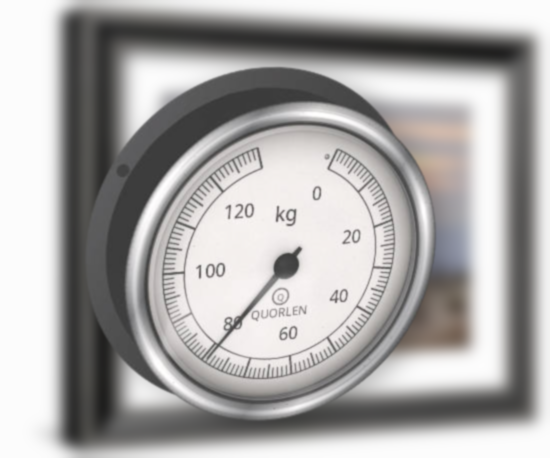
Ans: {"value": 80, "unit": "kg"}
